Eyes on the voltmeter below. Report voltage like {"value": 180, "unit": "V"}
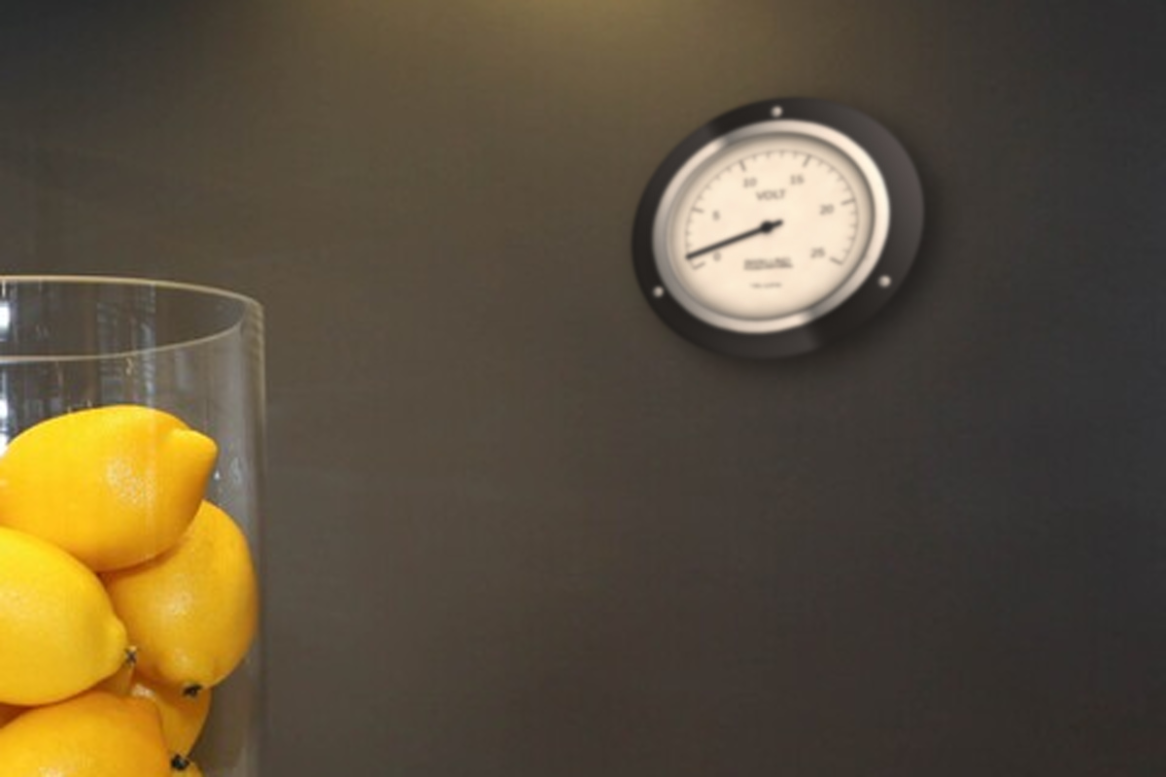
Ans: {"value": 1, "unit": "V"}
